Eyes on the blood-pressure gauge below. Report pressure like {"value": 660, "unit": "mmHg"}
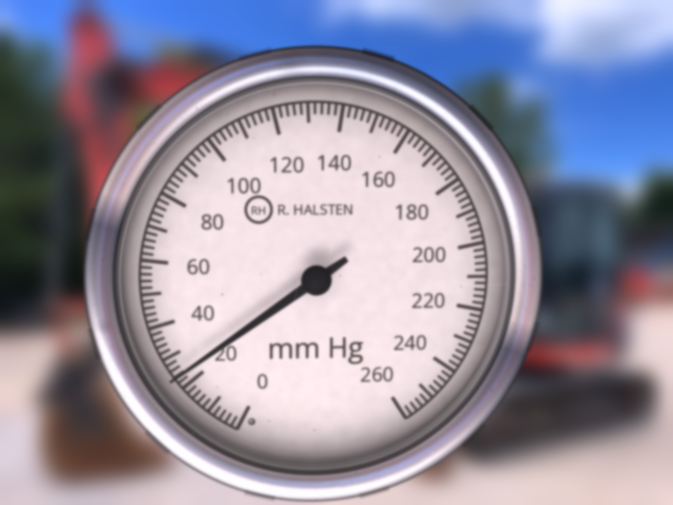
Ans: {"value": 24, "unit": "mmHg"}
